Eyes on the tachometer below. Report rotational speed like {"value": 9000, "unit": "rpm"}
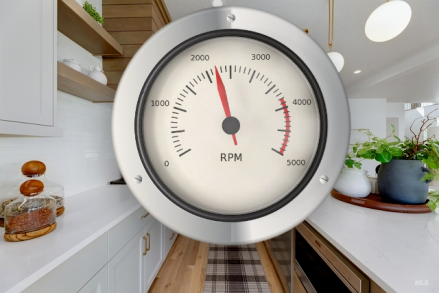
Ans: {"value": 2200, "unit": "rpm"}
